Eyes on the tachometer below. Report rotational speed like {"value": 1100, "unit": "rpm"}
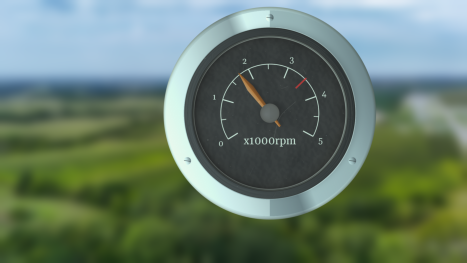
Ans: {"value": 1750, "unit": "rpm"}
